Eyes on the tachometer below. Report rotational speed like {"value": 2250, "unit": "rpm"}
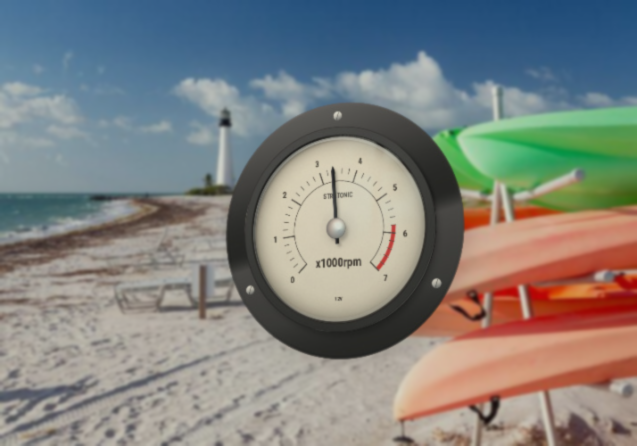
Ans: {"value": 3400, "unit": "rpm"}
